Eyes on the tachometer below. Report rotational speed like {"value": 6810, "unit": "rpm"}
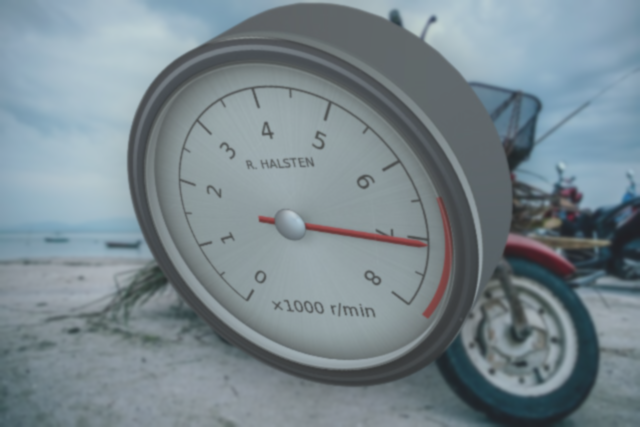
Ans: {"value": 7000, "unit": "rpm"}
